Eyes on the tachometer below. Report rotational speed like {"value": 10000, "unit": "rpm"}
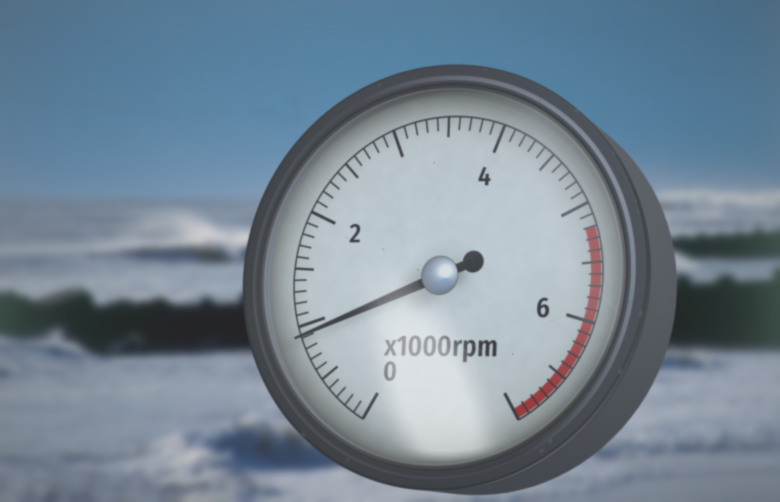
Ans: {"value": 900, "unit": "rpm"}
